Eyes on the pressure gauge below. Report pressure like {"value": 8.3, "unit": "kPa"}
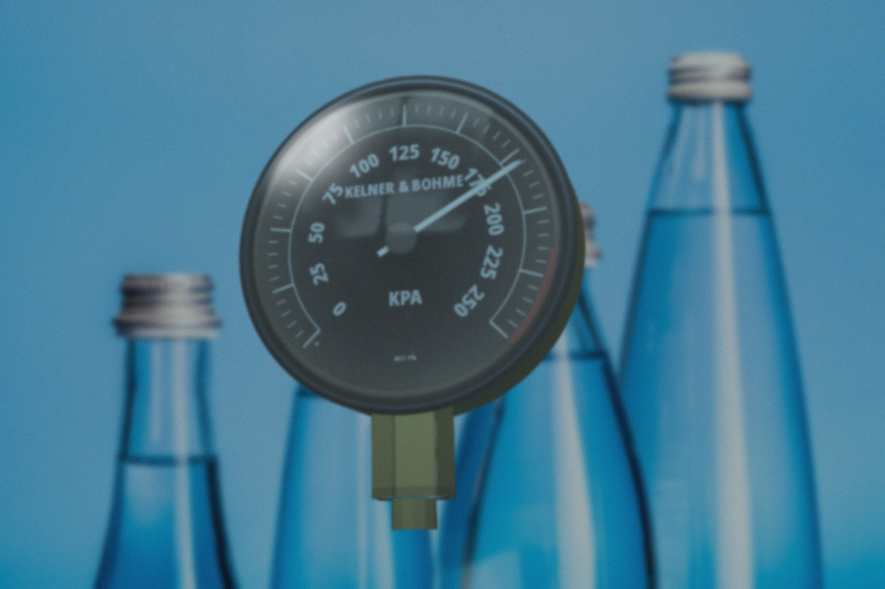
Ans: {"value": 180, "unit": "kPa"}
